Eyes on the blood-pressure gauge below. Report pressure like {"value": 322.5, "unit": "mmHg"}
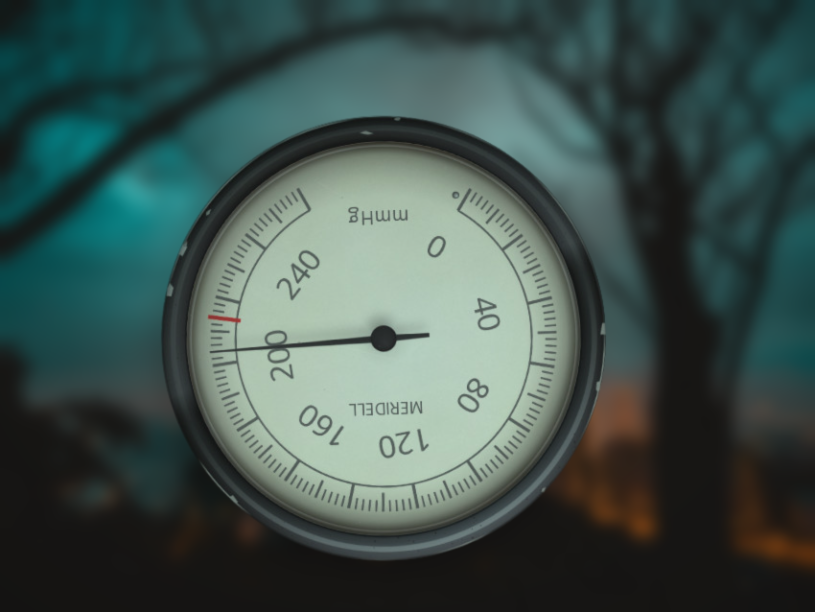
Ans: {"value": 204, "unit": "mmHg"}
